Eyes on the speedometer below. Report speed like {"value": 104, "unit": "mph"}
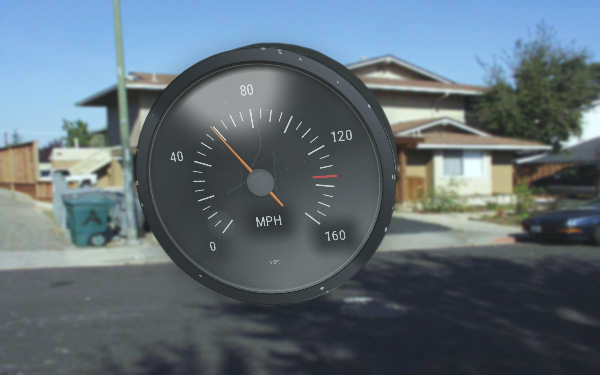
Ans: {"value": 60, "unit": "mph"}
